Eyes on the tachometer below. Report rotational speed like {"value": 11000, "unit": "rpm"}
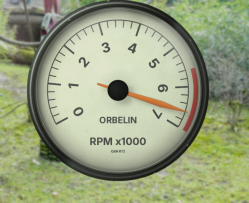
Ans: {"value": 6600, "unit": "rpm"}
